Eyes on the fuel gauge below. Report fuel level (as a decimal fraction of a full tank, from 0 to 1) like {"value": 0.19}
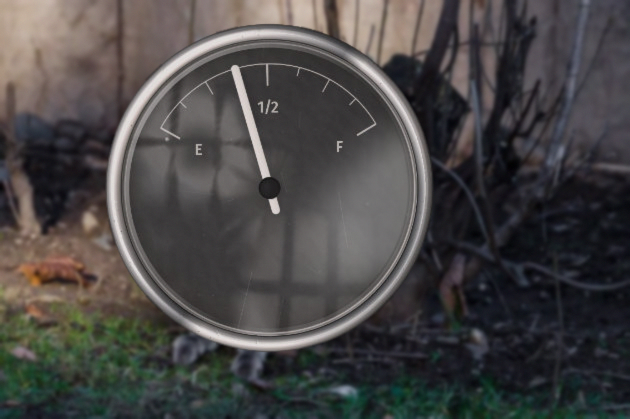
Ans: {"value": 0.375}
